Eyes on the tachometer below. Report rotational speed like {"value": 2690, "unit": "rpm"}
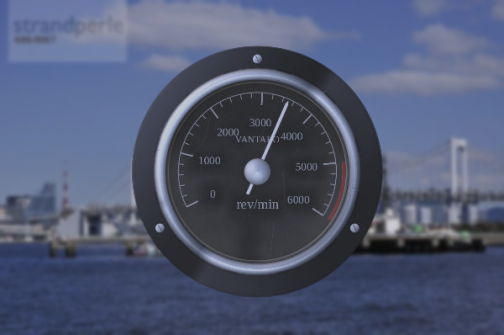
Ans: {"value": 3500, "unit": "rpm"}
